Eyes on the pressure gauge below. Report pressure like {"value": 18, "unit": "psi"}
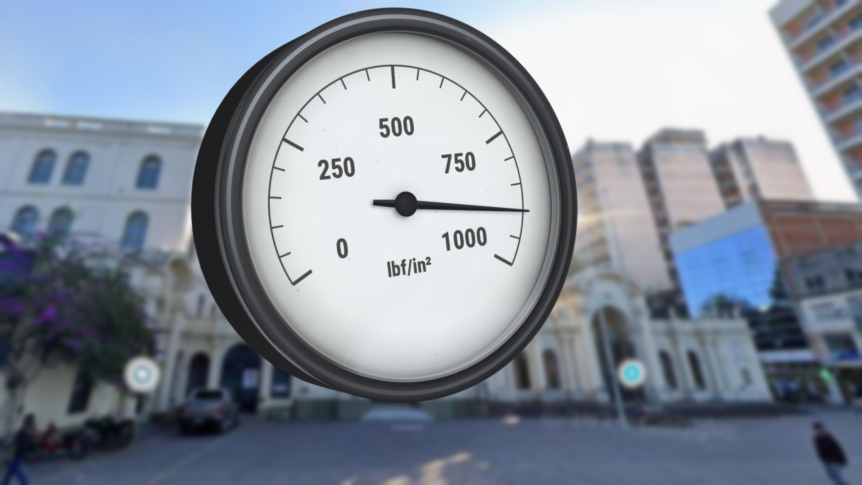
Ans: {"value": 900, "unit": "psi"}
